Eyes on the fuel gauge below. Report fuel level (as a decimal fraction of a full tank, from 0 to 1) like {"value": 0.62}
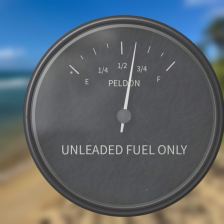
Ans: {"value": 0.625}
